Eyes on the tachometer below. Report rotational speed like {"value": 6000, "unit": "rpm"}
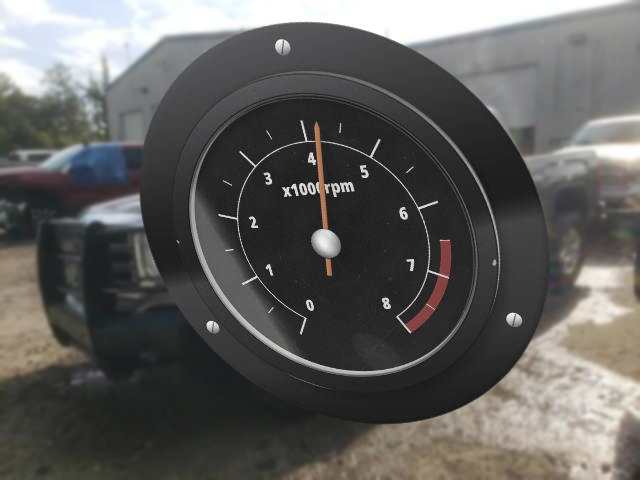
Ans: {"value": 4250, "unit": "rpm"}
